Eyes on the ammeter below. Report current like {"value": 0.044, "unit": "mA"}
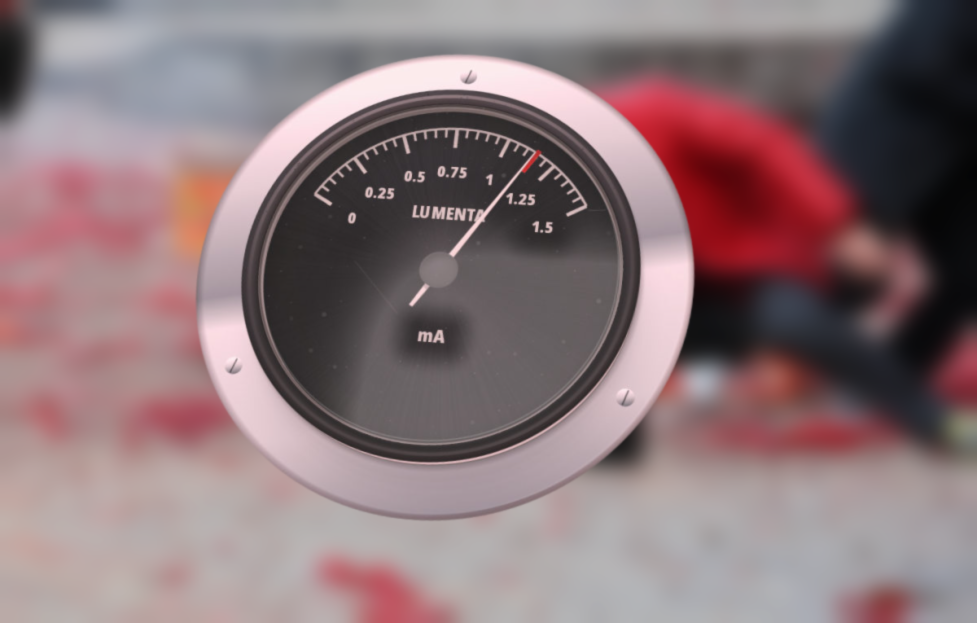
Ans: {"value": 1.15, "unit": "mA"}
